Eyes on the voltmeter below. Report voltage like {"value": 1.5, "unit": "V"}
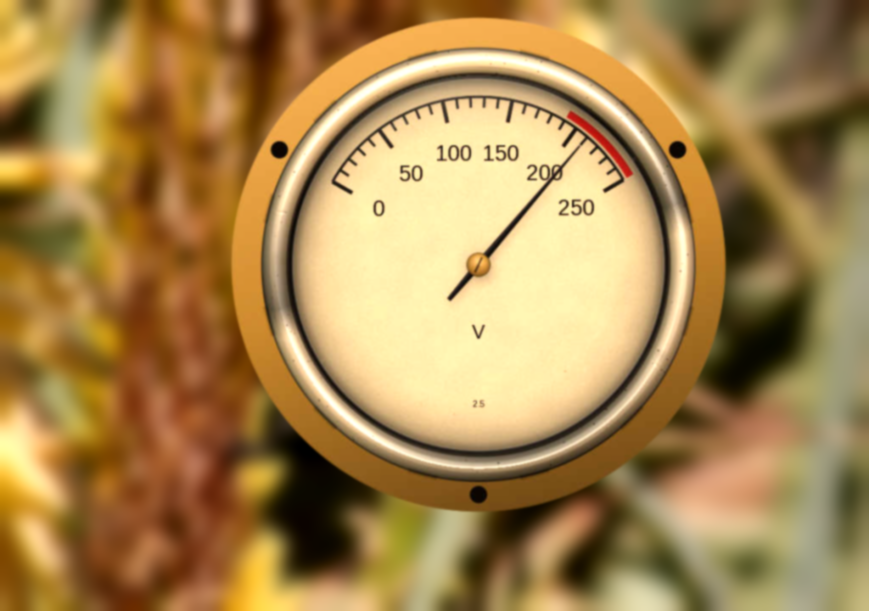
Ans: {"value": 210, "unit": "V"}
